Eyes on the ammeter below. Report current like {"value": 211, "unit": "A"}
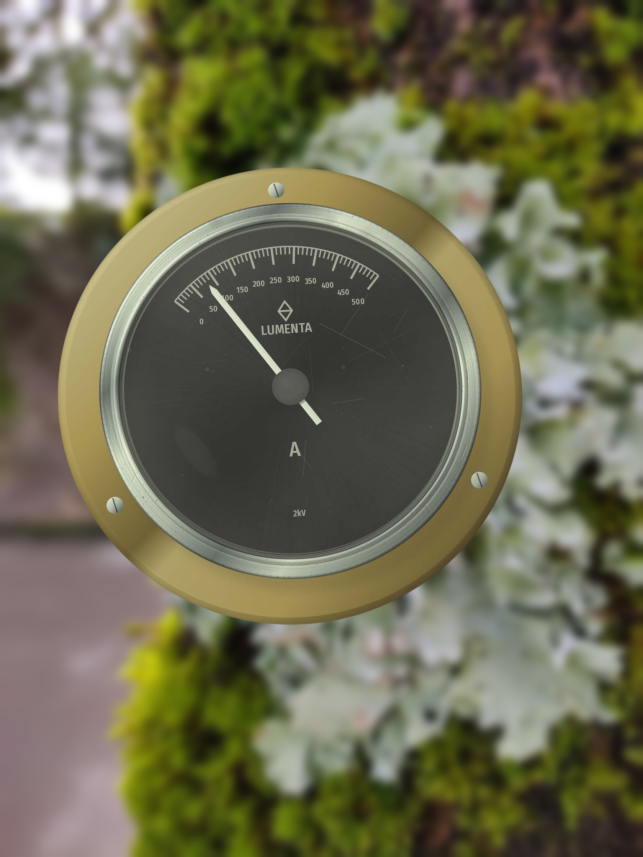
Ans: {"value": 80, "unit": "A"}
